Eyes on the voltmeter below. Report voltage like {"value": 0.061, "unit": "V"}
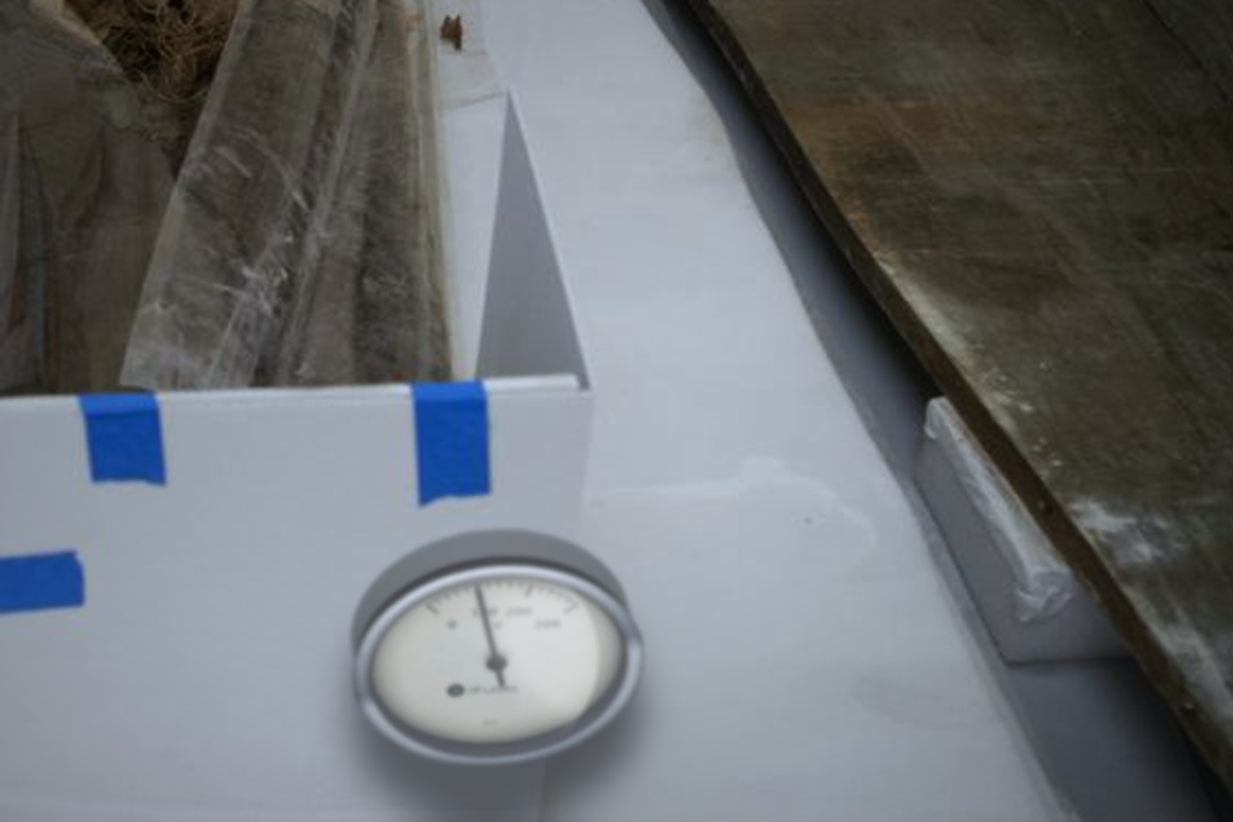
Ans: {"value": 100, "unit": "V"}
